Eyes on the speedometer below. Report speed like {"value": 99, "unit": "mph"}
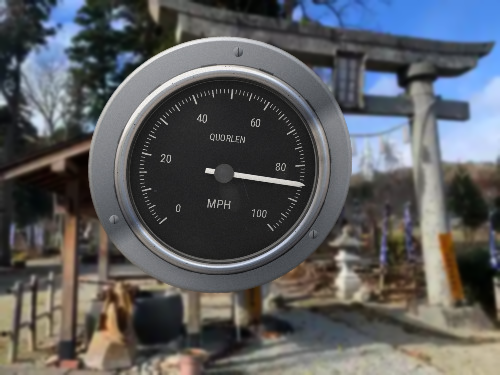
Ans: {"value": 85, "unit": "mph"}
